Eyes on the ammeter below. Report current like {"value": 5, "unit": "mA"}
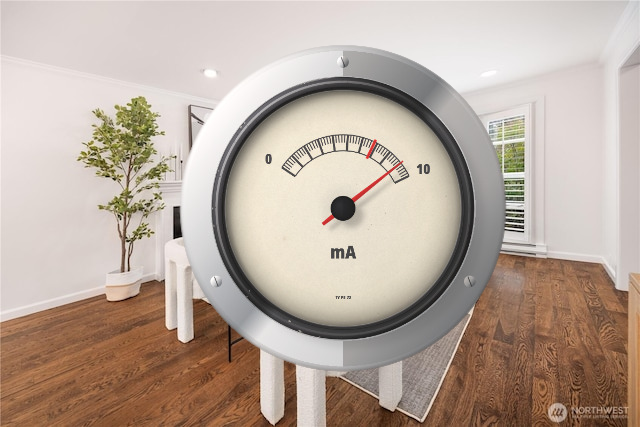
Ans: {"value": 9, "unit": "mA"}
